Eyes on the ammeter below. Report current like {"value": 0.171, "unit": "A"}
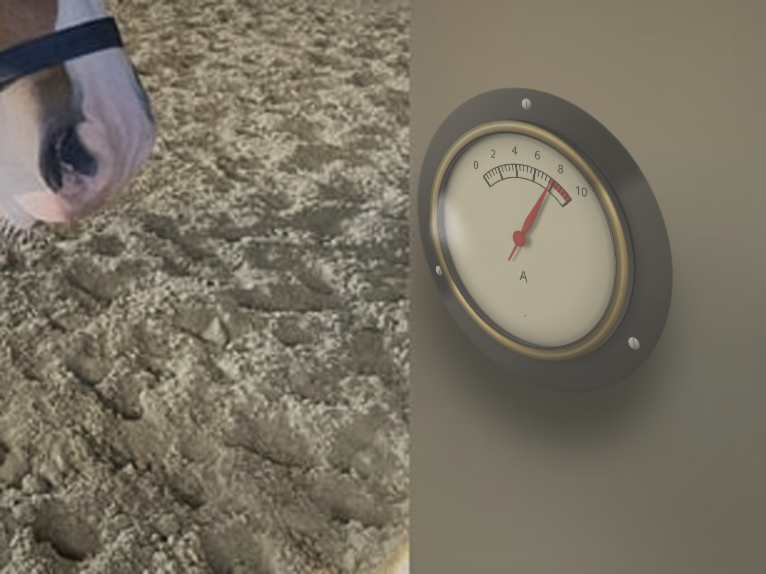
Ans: {"value": 8, "unit": "A"}
